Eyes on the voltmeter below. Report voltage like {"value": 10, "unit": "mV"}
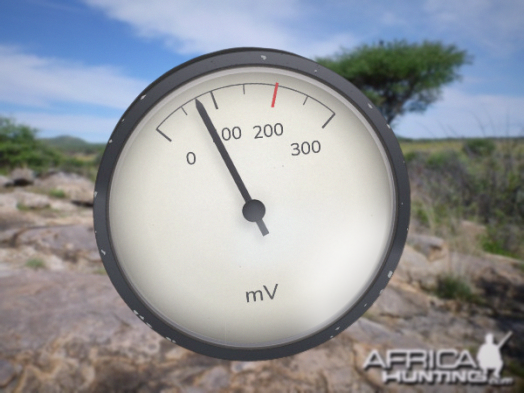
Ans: {"value": 75, "unit": "mV"}
